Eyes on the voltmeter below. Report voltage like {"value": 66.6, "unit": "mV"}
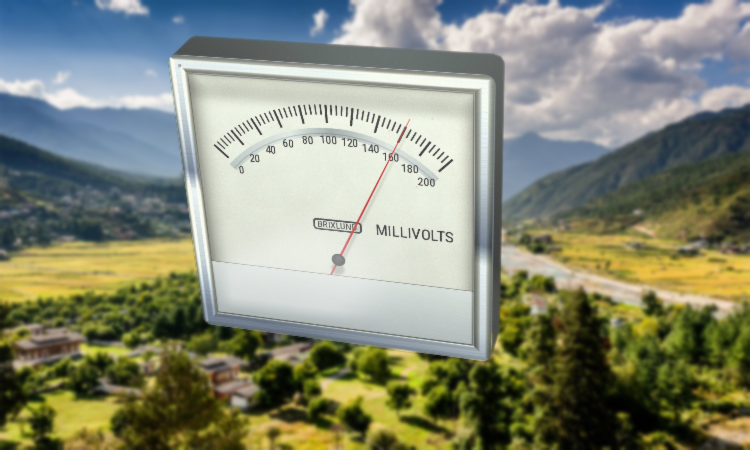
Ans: {"value": 160, "unit": "mV"}
